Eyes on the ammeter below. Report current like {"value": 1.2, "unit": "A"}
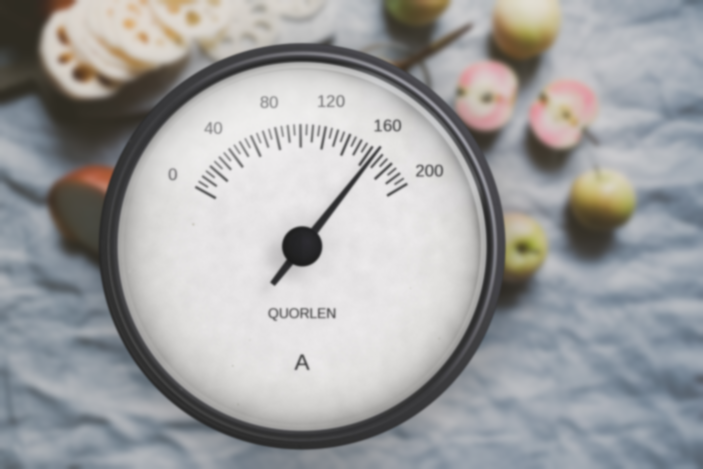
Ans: {"value": 165, "unit": "A"}
